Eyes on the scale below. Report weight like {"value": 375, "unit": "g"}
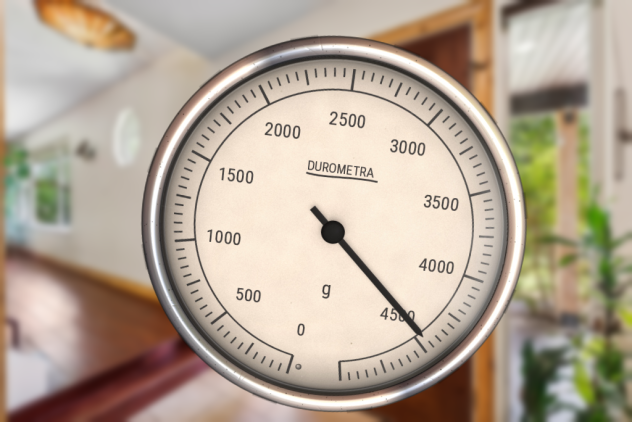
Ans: {"value": 4450, "unit": "g"}
